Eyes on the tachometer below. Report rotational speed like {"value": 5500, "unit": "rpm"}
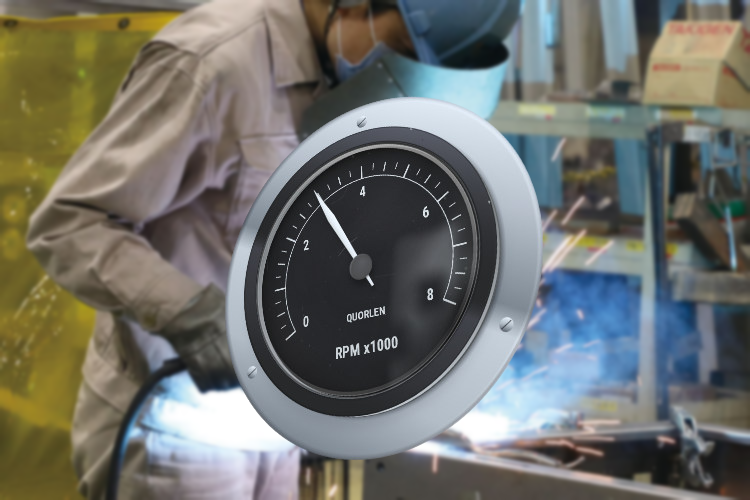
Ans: {"value": 3000, "unit": "rpm"}
